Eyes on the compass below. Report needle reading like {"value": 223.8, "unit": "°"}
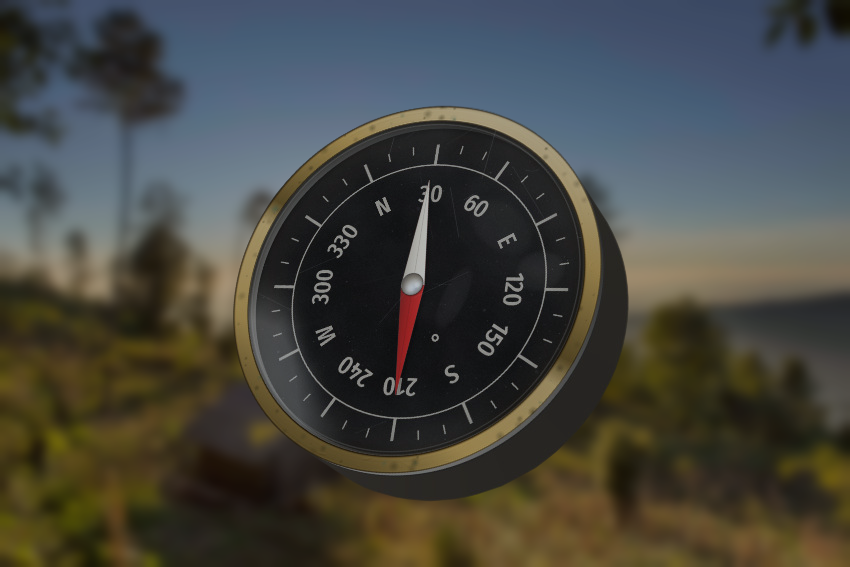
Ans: {"value": 210, "unit": "°"}
